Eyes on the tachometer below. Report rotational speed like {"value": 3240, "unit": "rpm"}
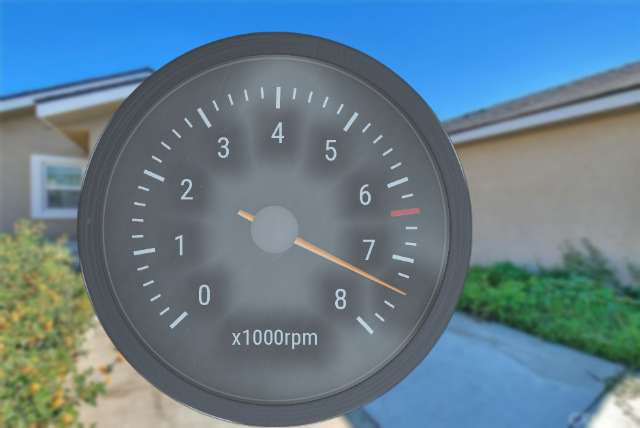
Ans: {"value": 7400, "unit": "rpm"}
